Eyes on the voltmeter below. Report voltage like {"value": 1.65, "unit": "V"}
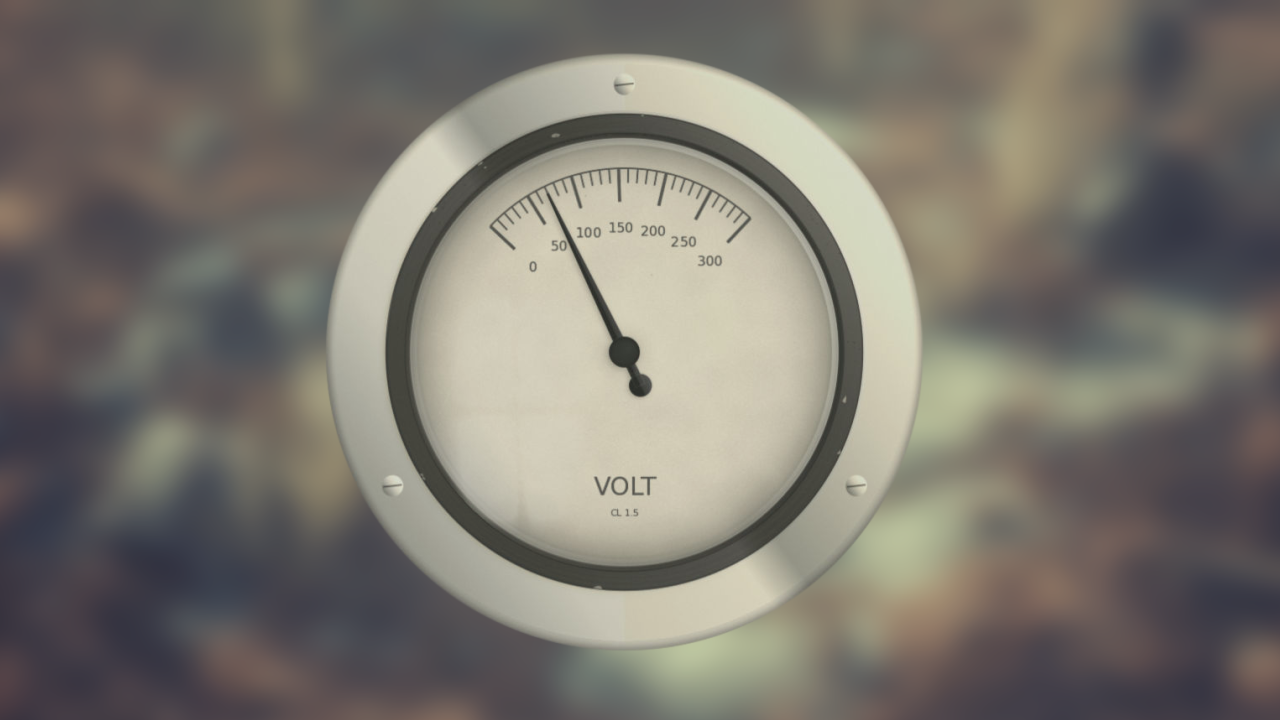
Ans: {"value": 70, "unit": "V"}
